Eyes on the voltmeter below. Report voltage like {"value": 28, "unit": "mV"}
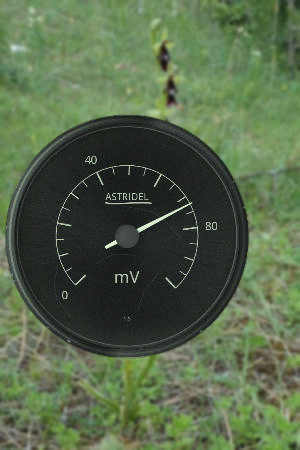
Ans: {"value": 72.5, "unit": "mV"}
